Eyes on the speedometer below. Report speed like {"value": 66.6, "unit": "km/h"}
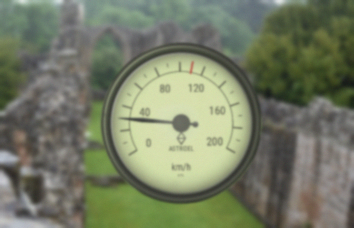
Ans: {"value": 30, "unit": "km/h"}
